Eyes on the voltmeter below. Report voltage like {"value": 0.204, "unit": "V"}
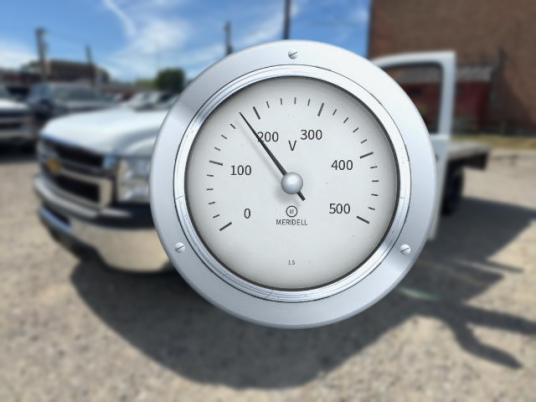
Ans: {"value": 180, "unit": "V"}
